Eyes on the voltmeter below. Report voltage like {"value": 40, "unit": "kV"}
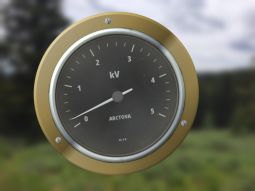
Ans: {"value": 0.2, "unit": "kV"}
